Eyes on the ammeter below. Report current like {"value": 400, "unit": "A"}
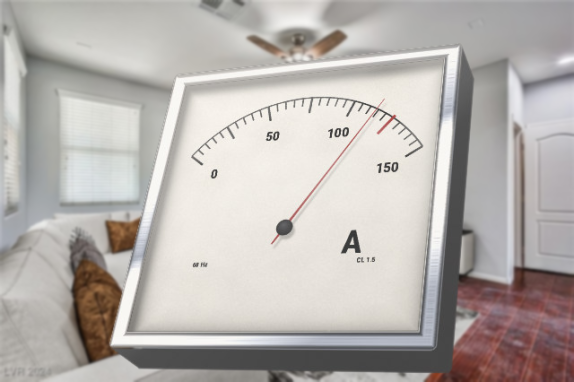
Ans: {"value": 115, "unit": "A"}
